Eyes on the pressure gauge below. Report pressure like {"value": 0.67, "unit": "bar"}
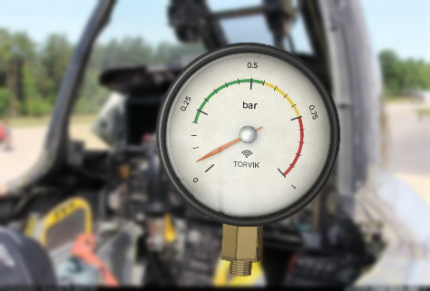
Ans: {"value": 0.05, "unit": "bar"}
